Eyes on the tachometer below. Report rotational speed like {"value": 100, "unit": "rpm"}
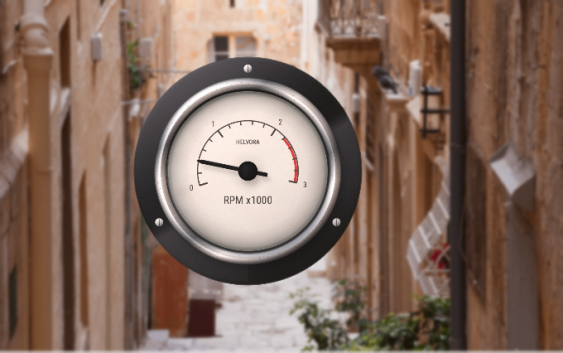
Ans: {"value": 400, "unit": "rpm"}
